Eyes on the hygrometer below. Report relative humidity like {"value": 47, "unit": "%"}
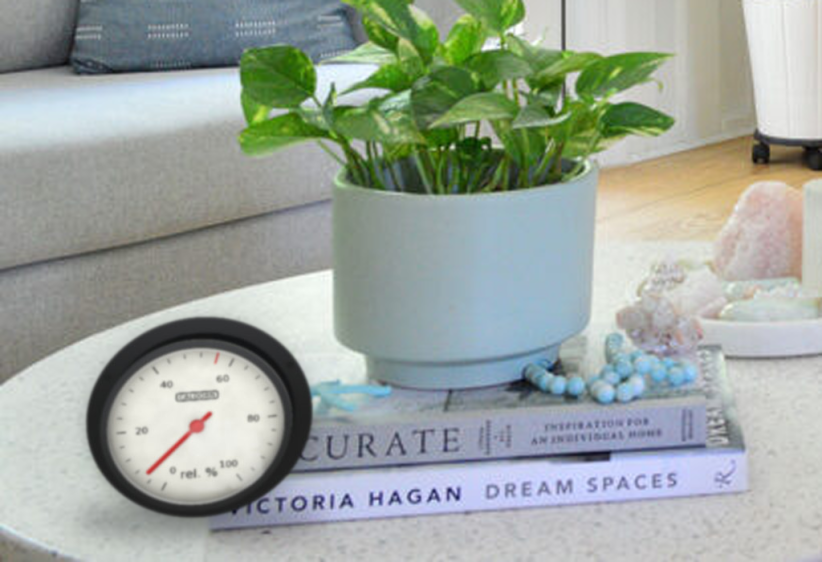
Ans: {"value": 6, "unit": "%"}
